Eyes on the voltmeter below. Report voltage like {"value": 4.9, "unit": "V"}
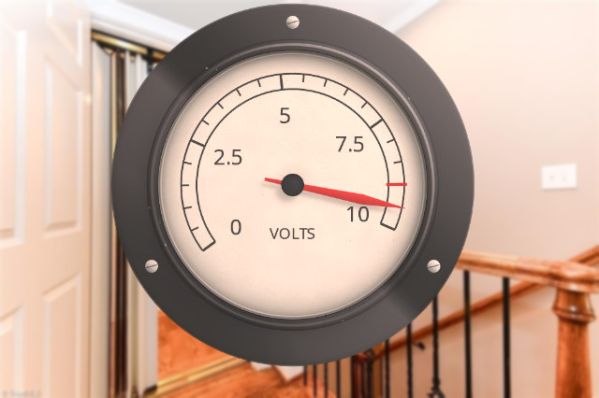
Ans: {"value": 9.5, "unit": "V"}
